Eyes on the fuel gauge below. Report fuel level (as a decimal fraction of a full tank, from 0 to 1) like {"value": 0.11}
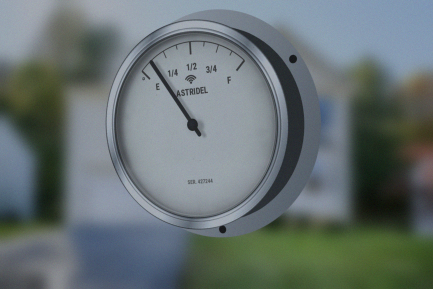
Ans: {"value": 0.125}
